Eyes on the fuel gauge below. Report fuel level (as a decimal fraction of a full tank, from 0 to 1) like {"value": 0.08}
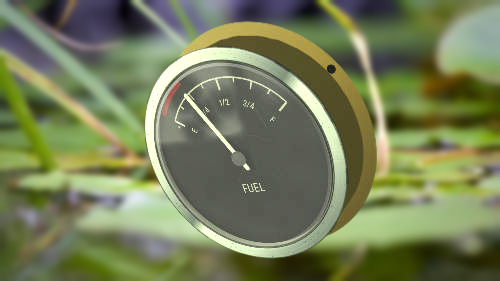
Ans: {"value": 0.25}
